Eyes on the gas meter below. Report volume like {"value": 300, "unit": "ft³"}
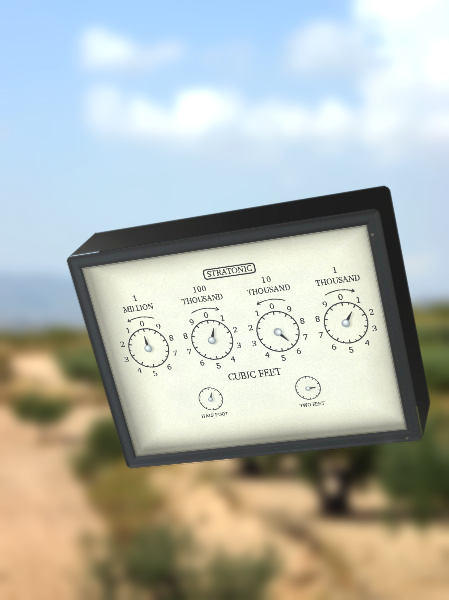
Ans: {"value": 6100, "unit": "ft³"}
